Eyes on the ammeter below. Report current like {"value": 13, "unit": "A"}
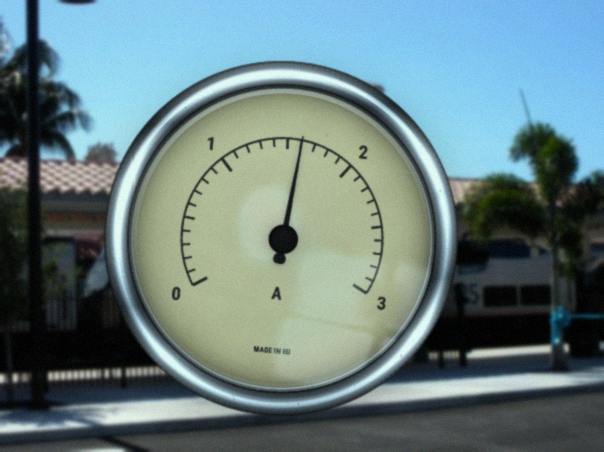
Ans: {"value": 1.6, "unit": "A"}
